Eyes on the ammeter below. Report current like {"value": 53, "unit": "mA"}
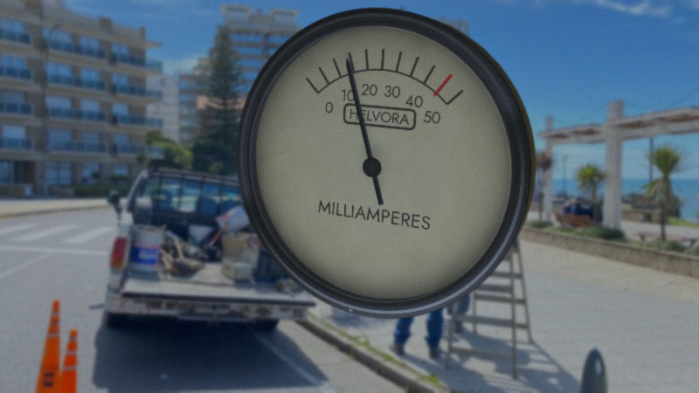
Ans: {"value": 15, "unit": "mA"}
